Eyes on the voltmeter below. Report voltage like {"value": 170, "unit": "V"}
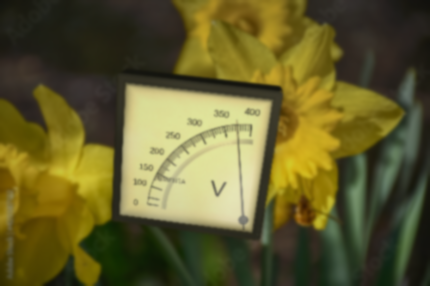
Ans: {"value": 375, "unit": "V"}
